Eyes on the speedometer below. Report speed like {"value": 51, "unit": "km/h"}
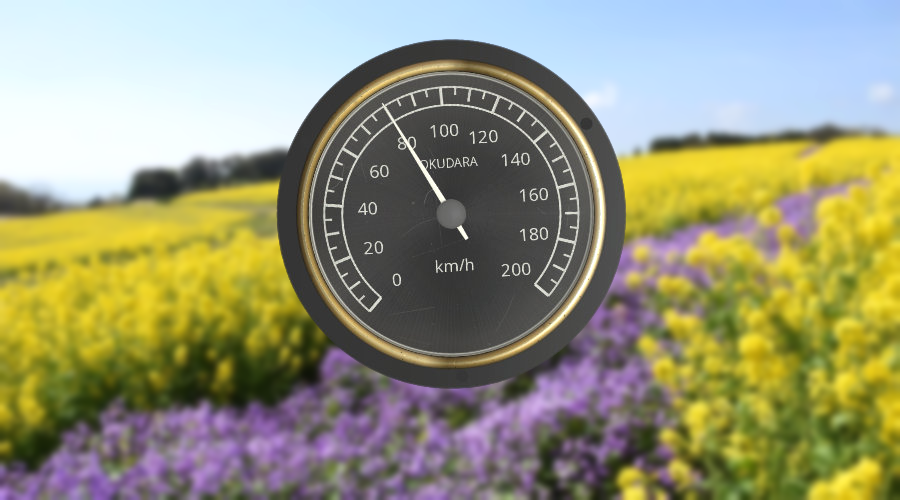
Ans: {"value": 80, "unit": "km/h"}
